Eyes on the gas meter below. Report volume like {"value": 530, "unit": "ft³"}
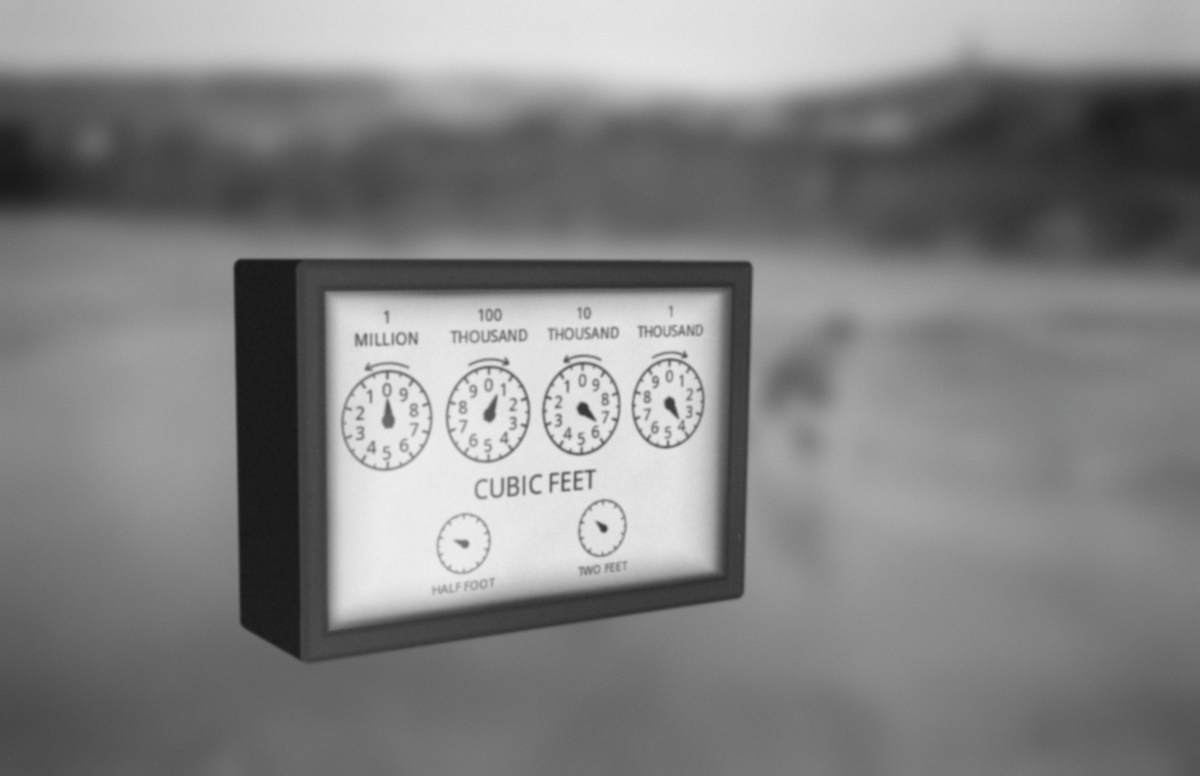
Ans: {"value": 6400, "unit": "ft³"}
